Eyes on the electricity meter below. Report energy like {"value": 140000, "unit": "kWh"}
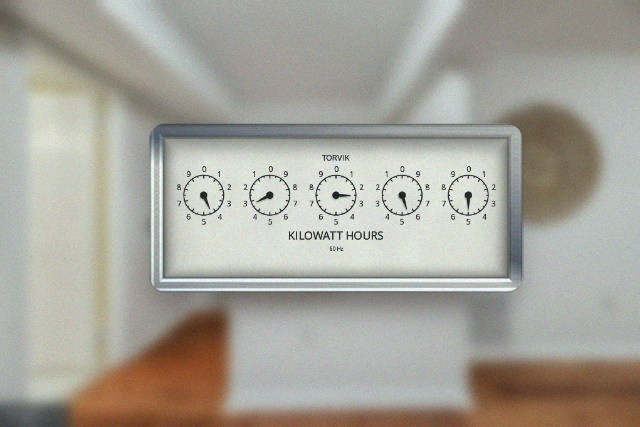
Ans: {"value": 43255, "unit": "kWh"}
